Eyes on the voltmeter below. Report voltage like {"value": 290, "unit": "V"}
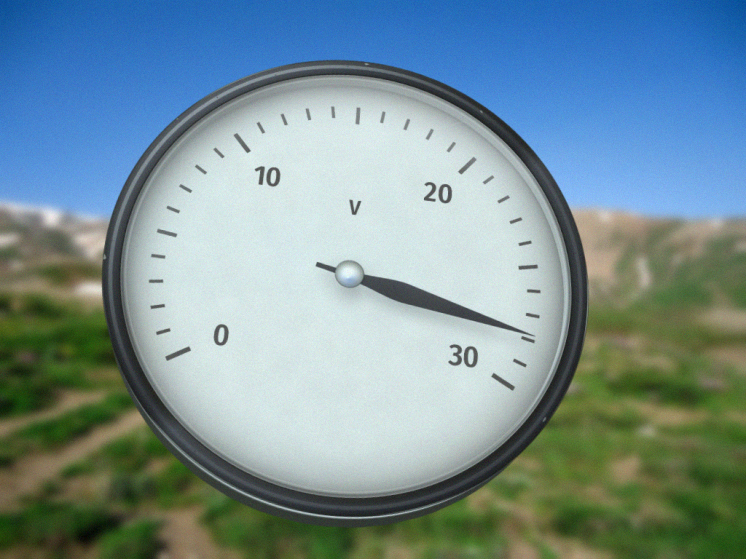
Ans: {"value": 28, "unit": "V"}
